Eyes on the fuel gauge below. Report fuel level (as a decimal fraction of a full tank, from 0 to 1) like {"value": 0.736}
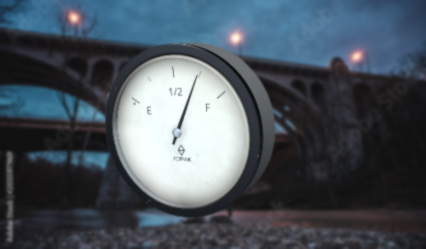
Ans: {"value": 0.75}
